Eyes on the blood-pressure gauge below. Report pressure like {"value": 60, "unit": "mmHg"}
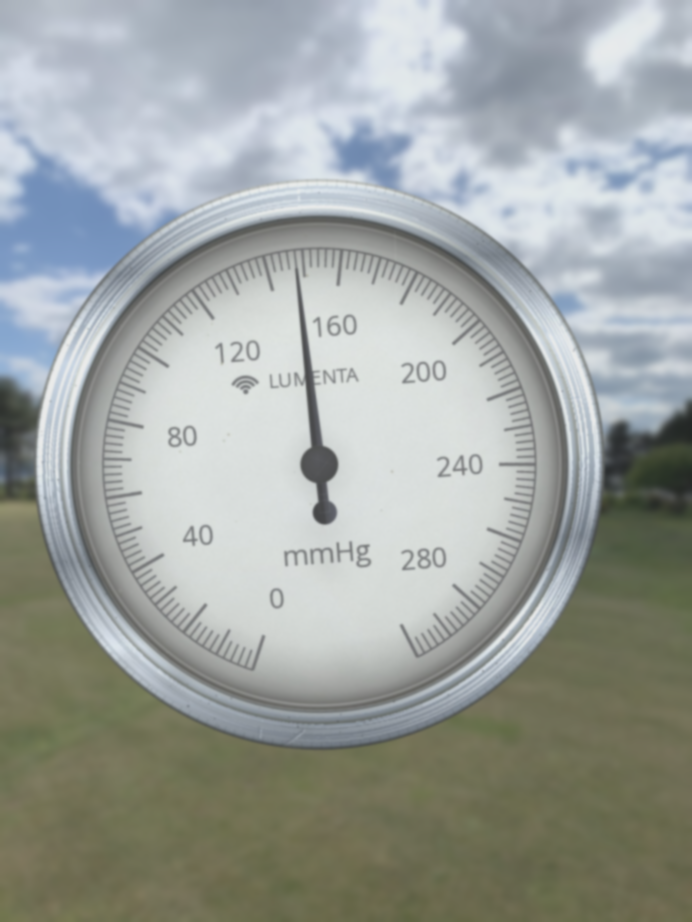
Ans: {"value": 148, "unit": "mmHg"}
